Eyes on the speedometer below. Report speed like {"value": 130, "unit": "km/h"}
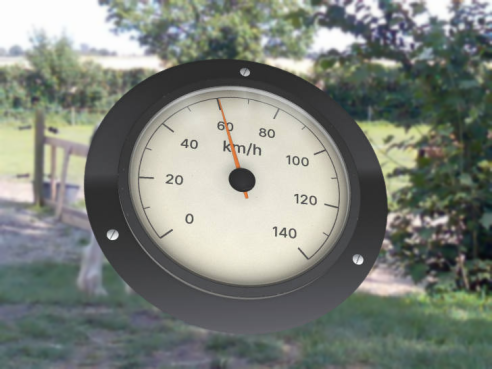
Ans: {"value": 60, "unit": "km/h"}
